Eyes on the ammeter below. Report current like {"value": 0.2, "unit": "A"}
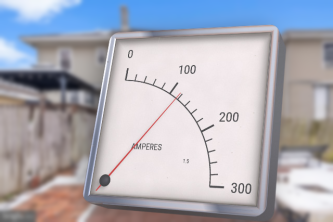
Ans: {"value": 120, "unit": "A"}
